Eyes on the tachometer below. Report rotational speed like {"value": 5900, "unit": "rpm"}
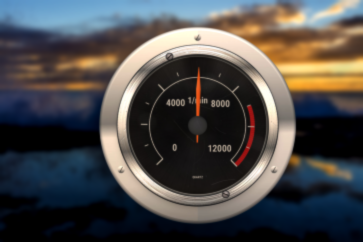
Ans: {"value": 6000, "unit": "rpm"}
